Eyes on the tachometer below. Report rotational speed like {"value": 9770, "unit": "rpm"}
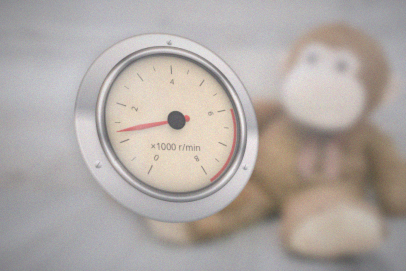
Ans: {"value": 1250, "unit": "rpm"}
